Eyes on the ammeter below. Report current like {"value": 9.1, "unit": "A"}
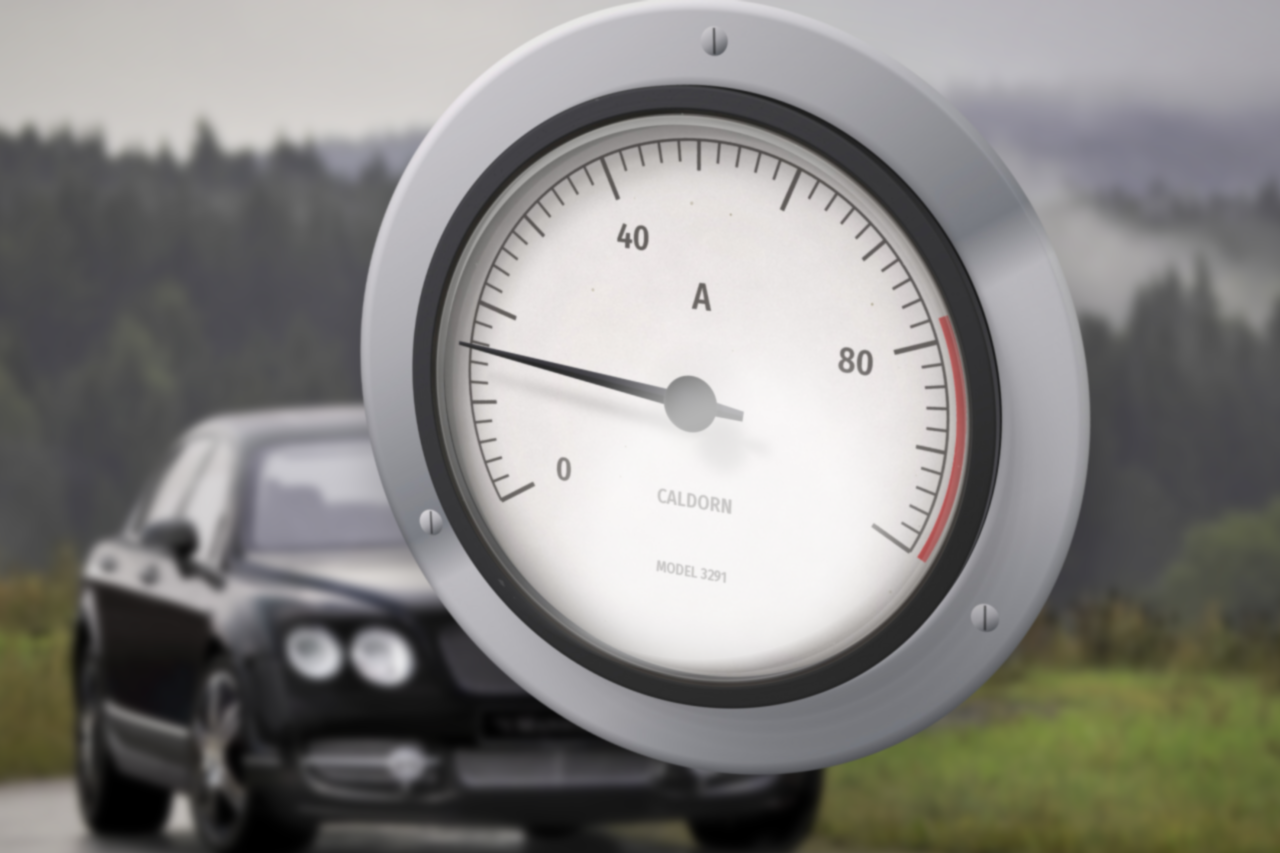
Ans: {"value": 16, "unit": "A"}
